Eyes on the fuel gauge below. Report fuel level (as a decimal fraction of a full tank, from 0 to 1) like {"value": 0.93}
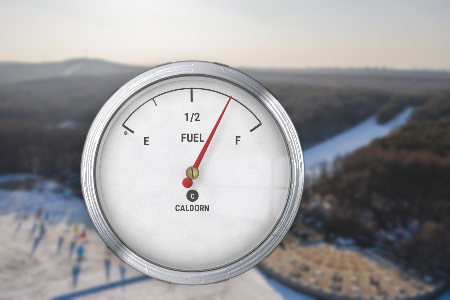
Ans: {"value": 0.75}
